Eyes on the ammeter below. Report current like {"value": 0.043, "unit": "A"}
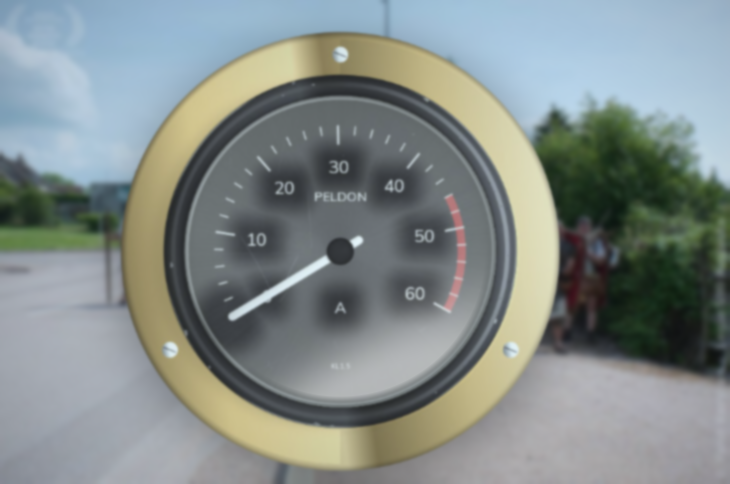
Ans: {"value": 0, "unit": "A"}
